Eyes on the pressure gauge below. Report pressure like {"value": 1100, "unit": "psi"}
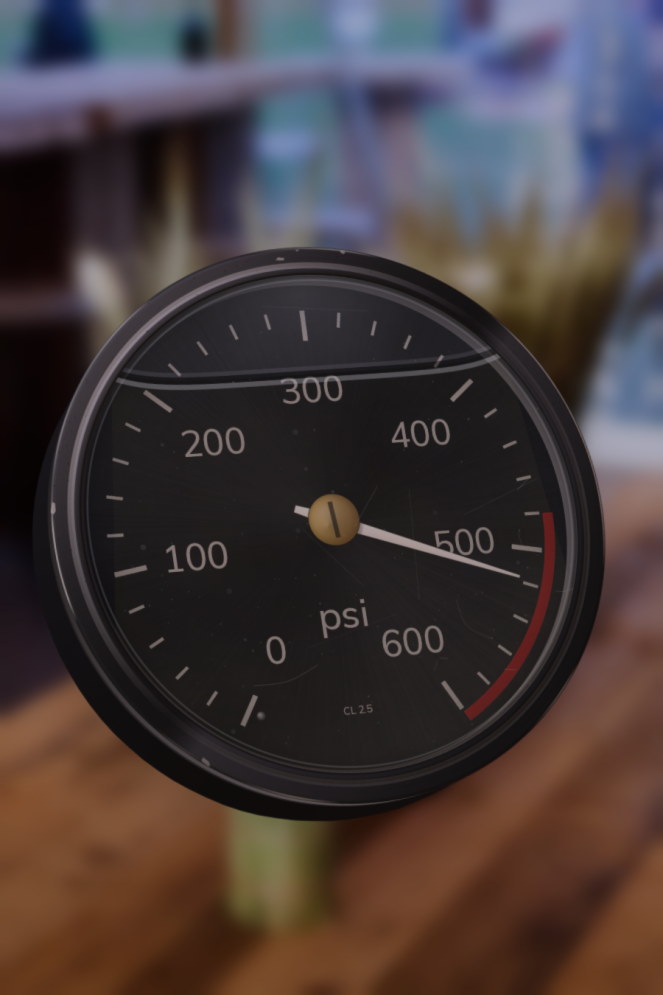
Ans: {"value": 520, "unit": "psi"}
